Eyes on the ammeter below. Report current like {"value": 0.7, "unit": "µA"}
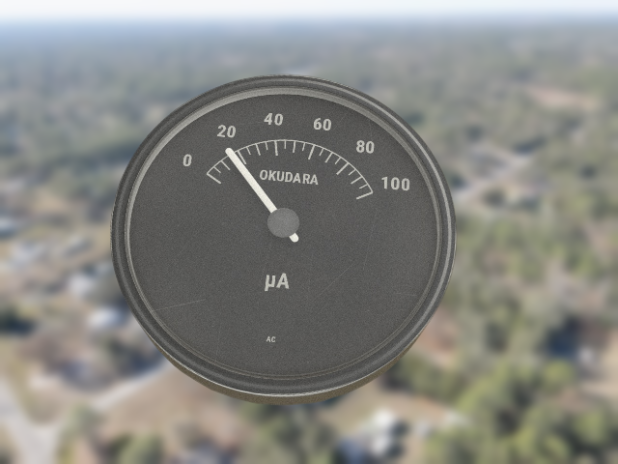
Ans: {"value": 15, "unit": "µA"}
